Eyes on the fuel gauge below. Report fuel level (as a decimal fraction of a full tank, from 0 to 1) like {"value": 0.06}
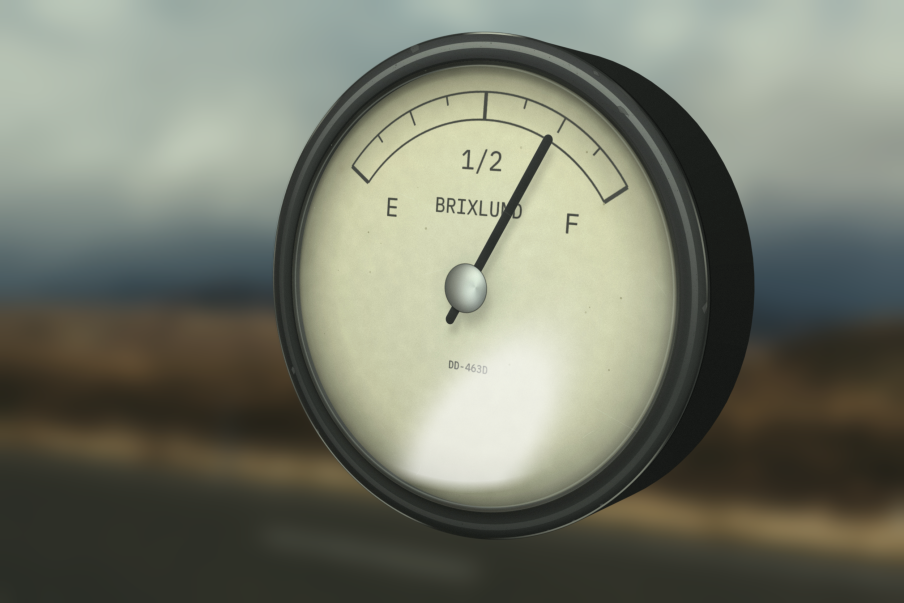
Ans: {"value": 0.75}
